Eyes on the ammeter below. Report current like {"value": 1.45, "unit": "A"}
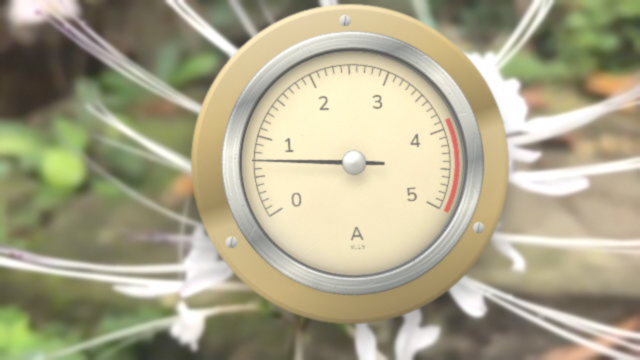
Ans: {"value": 0.7, "unit": "A"}
